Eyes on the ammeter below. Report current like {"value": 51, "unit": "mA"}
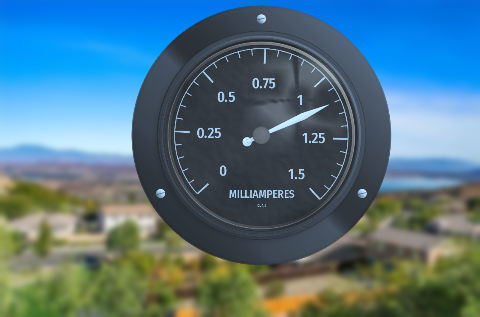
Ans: {"value": 1.1, "unit": "mA"}
